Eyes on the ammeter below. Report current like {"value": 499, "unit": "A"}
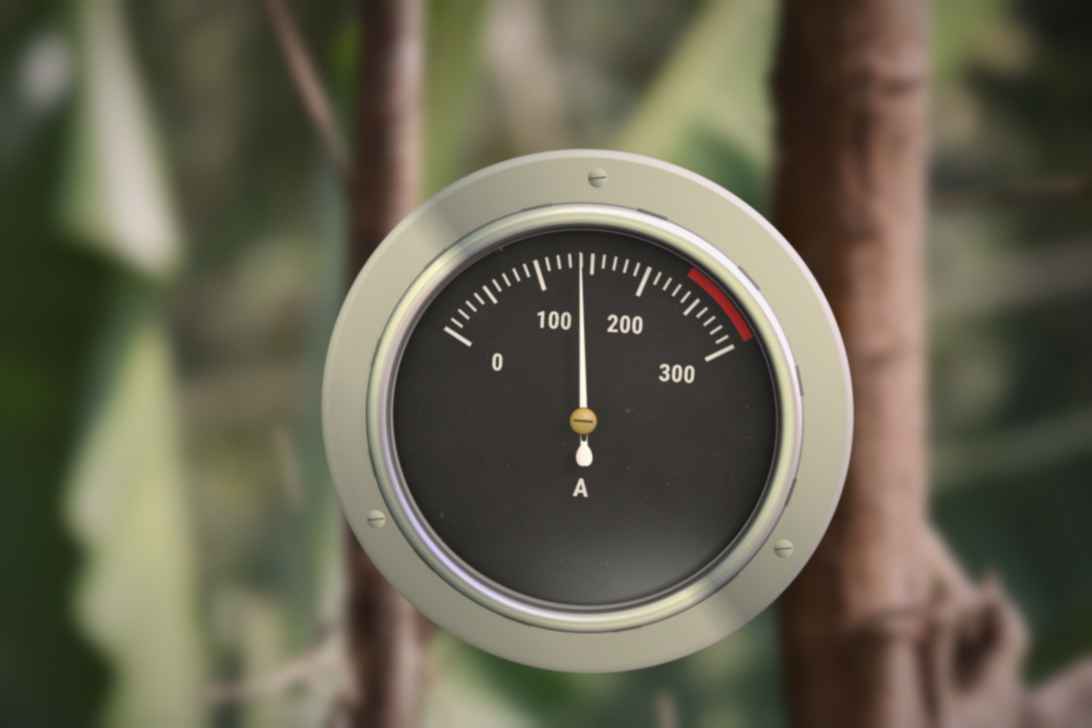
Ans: {"value": 140, "unit": "A"}
